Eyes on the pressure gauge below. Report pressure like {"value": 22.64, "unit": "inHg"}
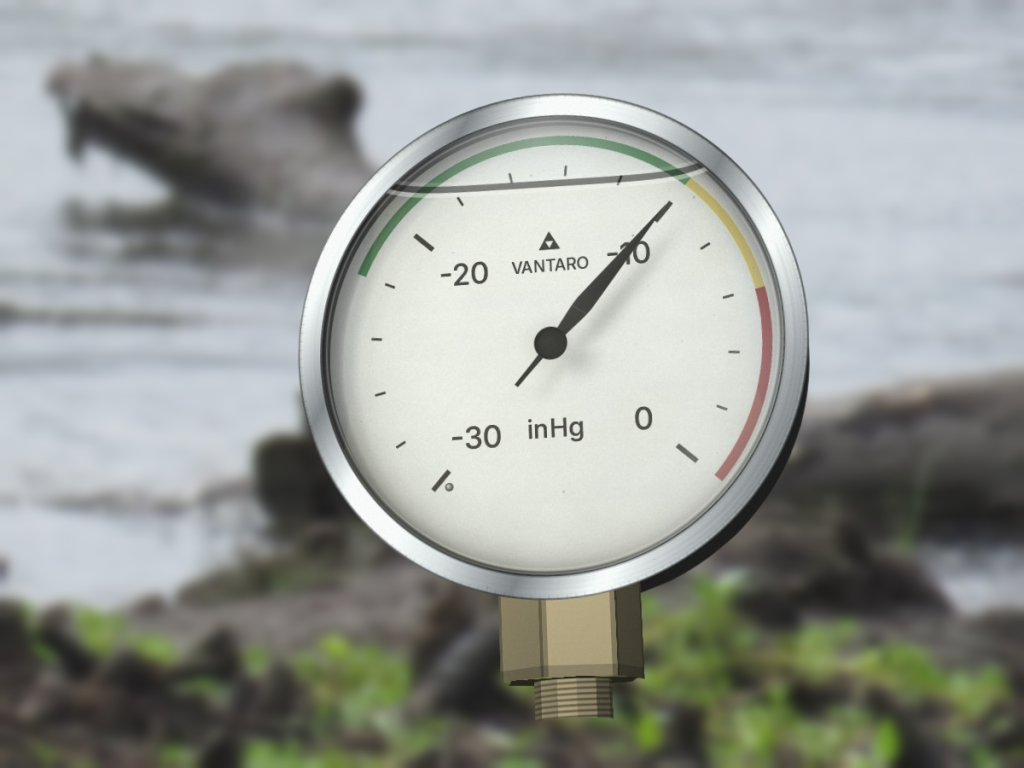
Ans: {"value": -10, "unit": "inHg"}
